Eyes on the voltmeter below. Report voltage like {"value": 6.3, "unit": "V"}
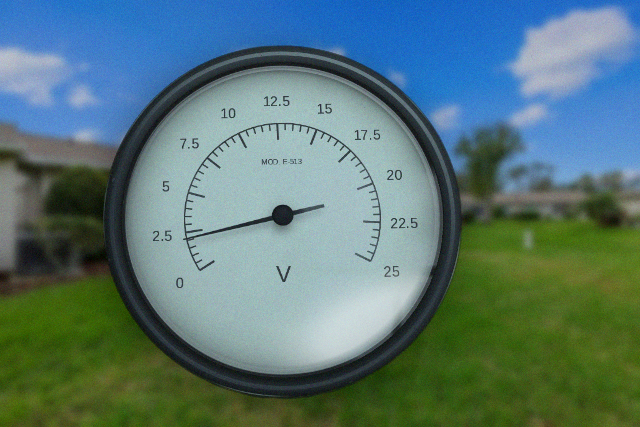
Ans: {"value": 2, "unit": "V"}
